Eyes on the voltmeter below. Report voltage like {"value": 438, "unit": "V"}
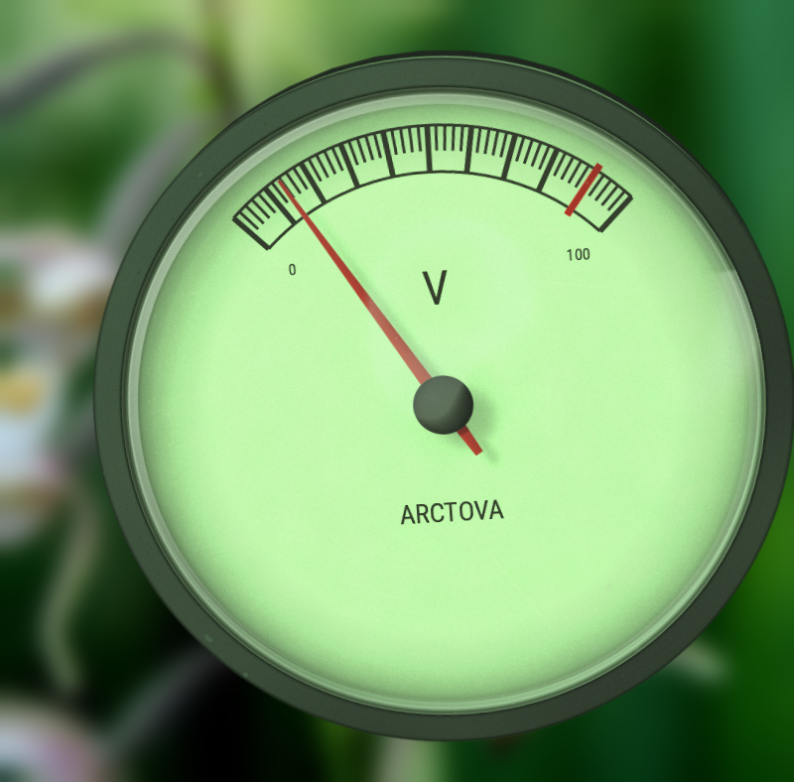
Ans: {"value": 14, "unit": "V"}
